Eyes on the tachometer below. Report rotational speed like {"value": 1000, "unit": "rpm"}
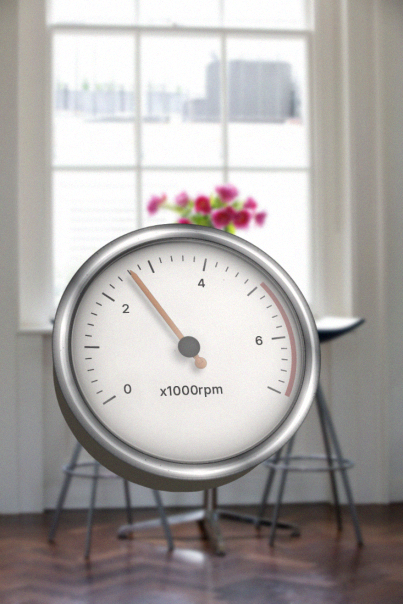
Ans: {"value": 2600, "unit": "rpm"}
